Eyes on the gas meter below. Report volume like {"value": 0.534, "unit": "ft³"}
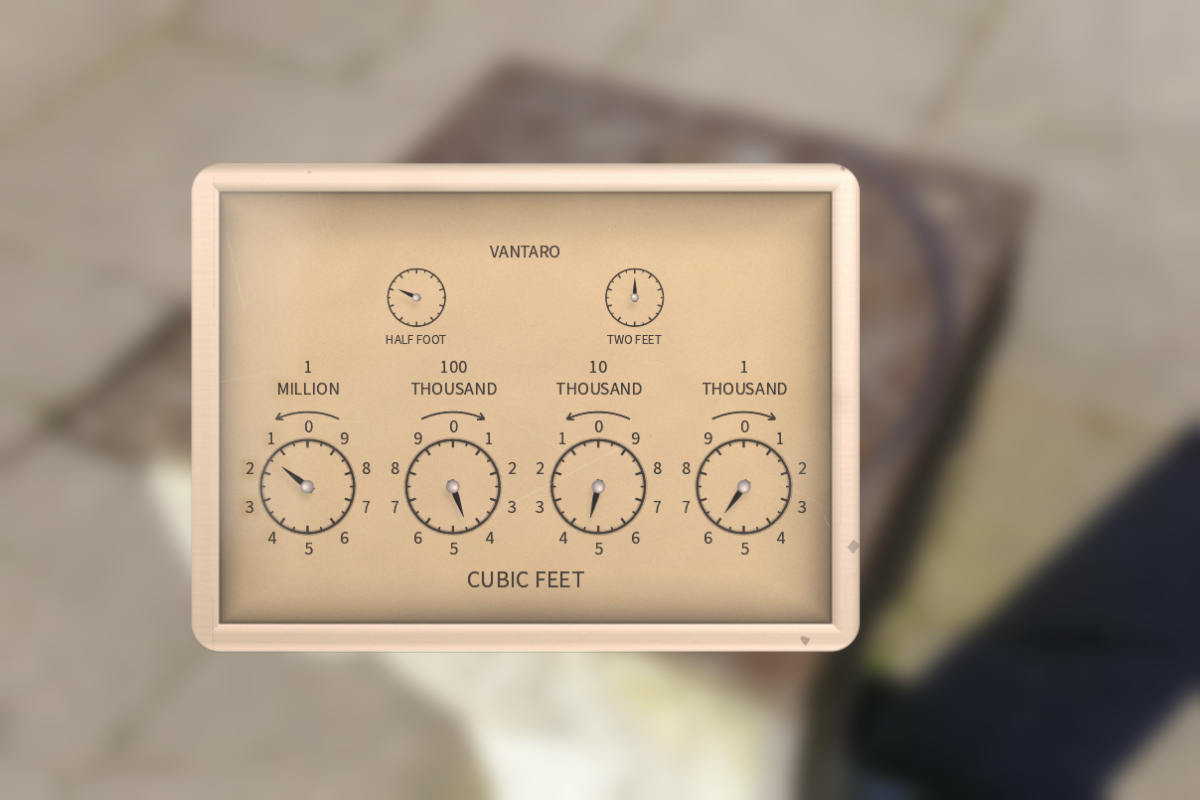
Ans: {"value": 144600, "unit": "ft³"}
